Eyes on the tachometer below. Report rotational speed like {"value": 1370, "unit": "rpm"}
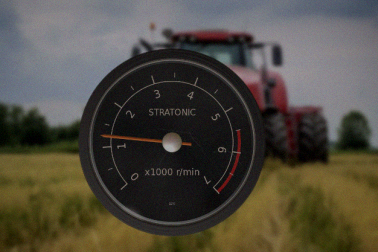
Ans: {"value": 1250, "unit": "rpm"}
